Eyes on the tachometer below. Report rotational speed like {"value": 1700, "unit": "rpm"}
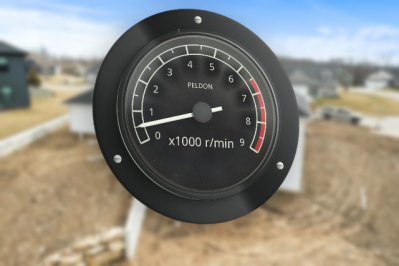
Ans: {"value": 500, "unit": "rpm"}
